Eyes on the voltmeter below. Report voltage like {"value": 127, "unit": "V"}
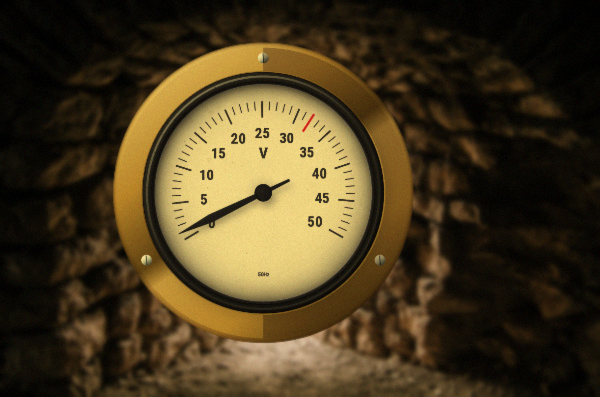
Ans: {"value": 1, "unit": "V"}
